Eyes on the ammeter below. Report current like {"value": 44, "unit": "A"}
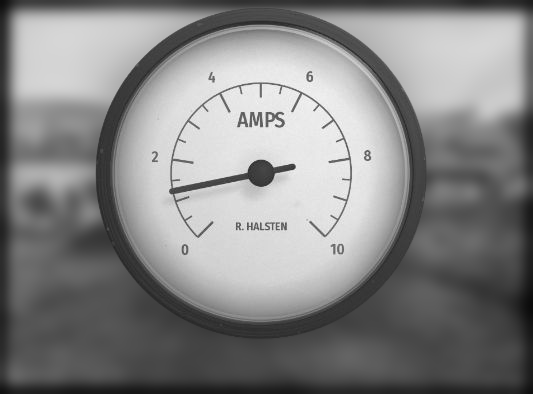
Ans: {"value": 1.25, "unit": "A"}
